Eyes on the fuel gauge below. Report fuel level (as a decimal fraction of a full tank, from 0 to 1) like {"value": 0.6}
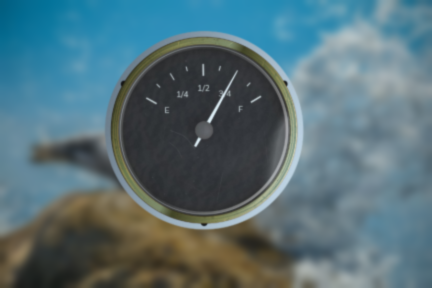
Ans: {"value": 0.75}
